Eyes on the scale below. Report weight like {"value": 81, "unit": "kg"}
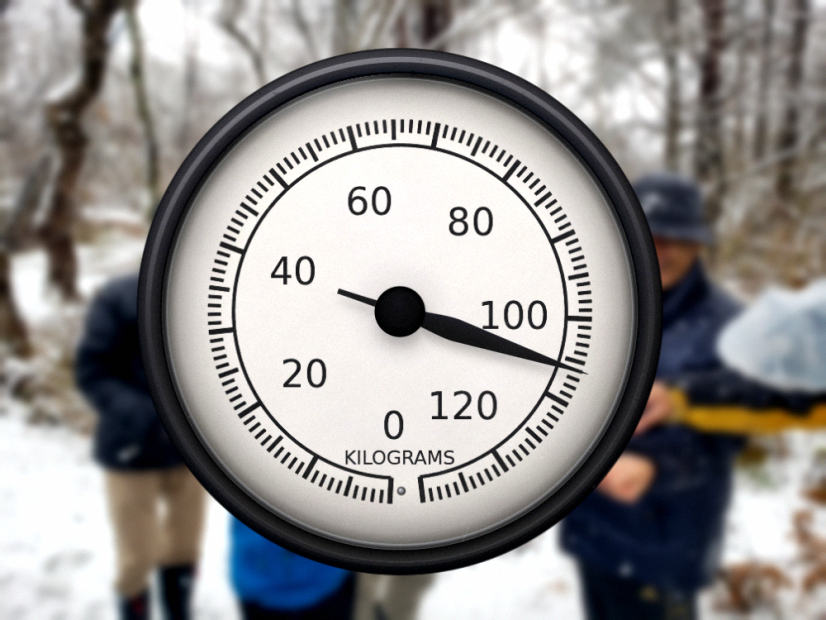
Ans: {"value": 106, "unit": "kg"}
